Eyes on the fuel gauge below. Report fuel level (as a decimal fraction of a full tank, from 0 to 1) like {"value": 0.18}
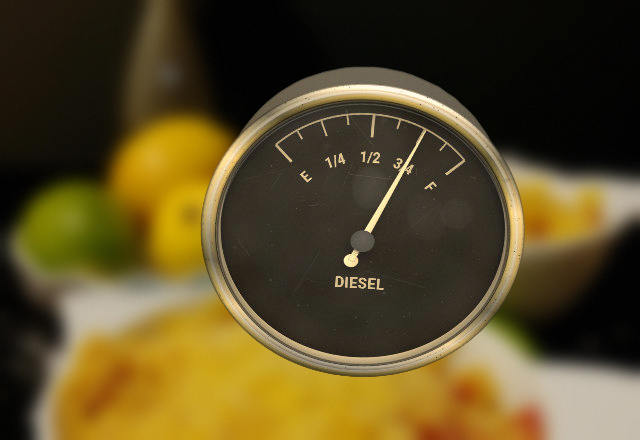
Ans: {"value": 0.75}
